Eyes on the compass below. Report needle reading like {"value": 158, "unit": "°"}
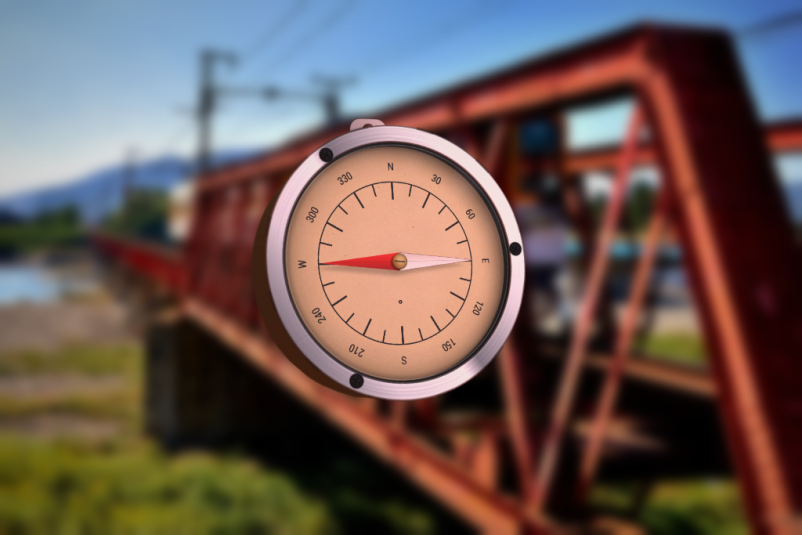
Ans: {"value": 270, "unit": "°"}
